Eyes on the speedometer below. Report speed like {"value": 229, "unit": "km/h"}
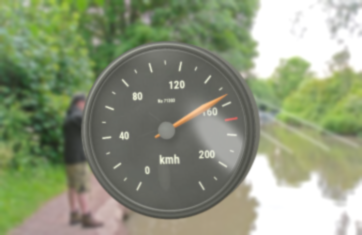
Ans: {"value": 155, "unit": "km/h"}
